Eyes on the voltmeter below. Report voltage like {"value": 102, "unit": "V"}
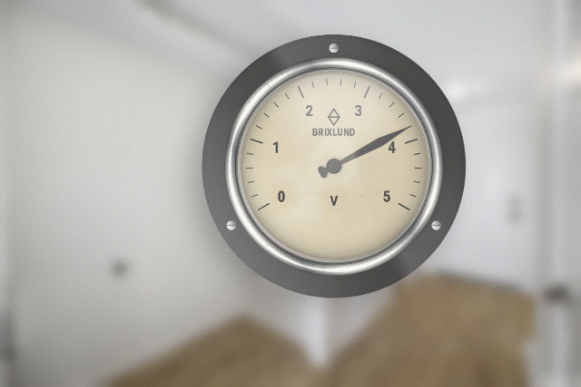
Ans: {"value": 3.8, "unit": "V"}
